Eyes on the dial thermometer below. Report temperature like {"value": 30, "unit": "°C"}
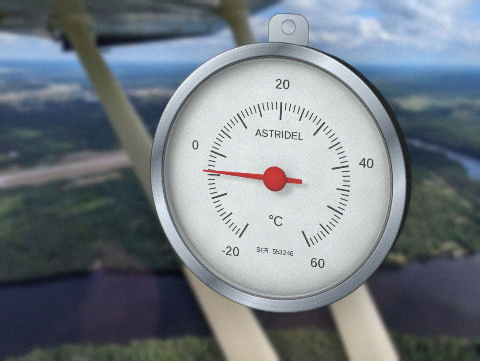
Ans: {"value": -4, "unit": "°C"}
